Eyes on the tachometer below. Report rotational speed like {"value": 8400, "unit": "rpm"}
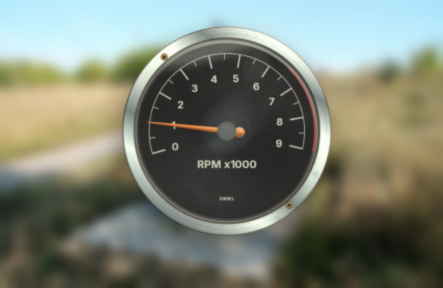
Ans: {"value": 1000, "unit": "rpm"}
